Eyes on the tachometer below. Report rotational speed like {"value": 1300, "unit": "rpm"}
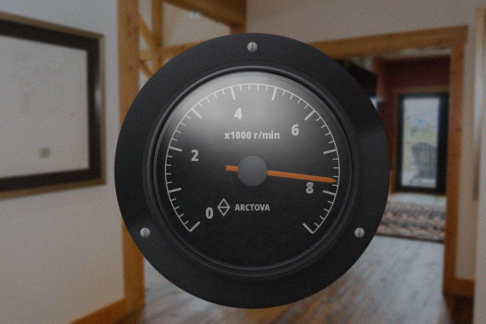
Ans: {"value": 7700, "unit": "rpm"}
